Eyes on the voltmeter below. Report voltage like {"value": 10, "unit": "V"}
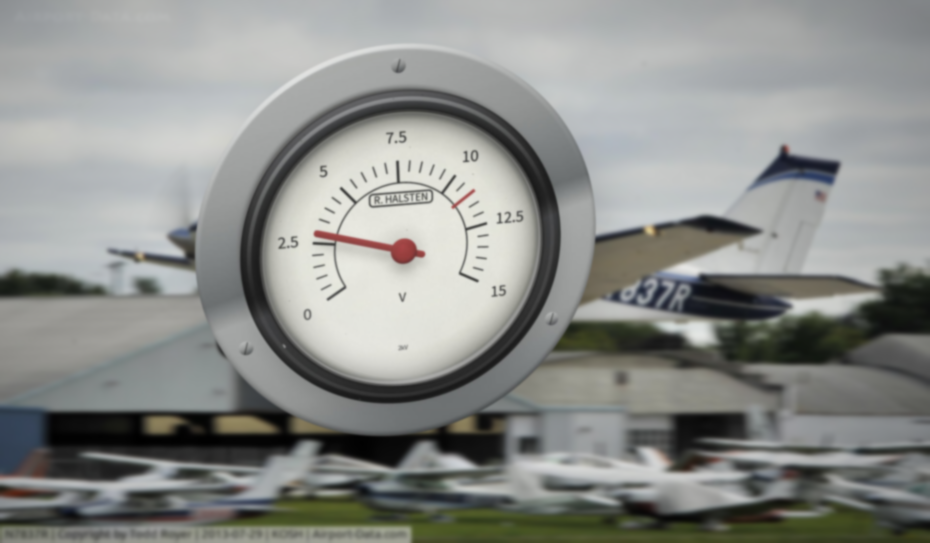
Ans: {"value": 3, "unit": "V"}
